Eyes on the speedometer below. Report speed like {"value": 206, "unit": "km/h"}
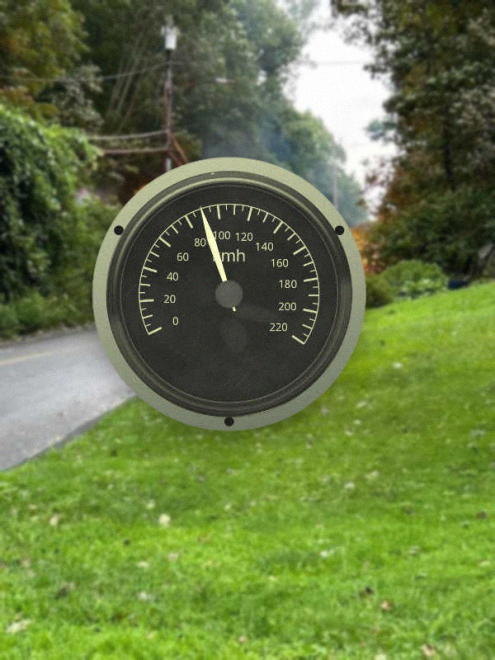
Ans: {"value": 90, "unit": "km/h"}
